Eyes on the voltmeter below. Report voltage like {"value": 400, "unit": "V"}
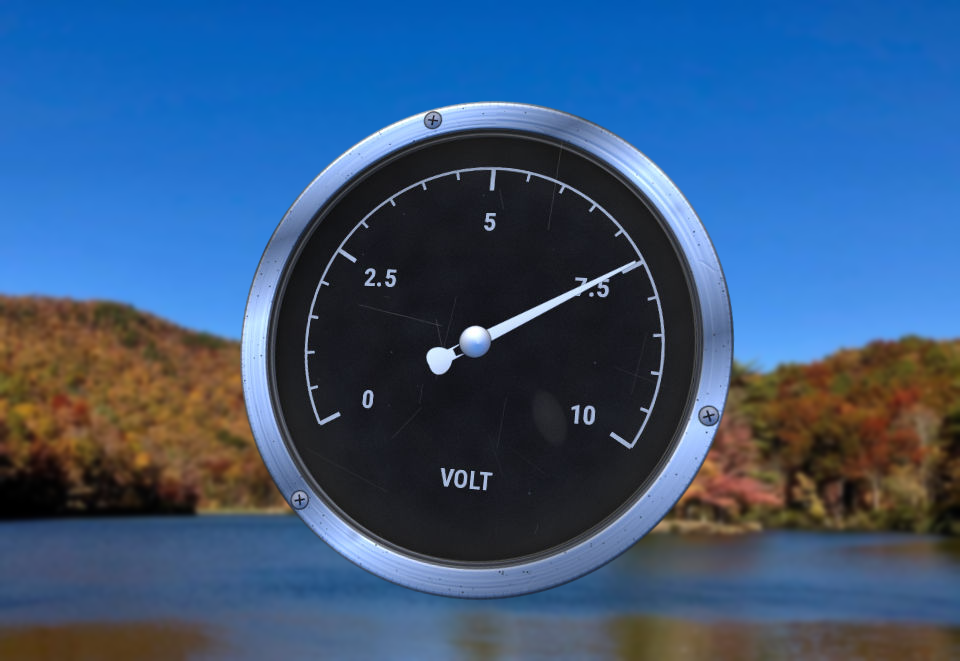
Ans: {"value": 7.5, "unit": "V"}
